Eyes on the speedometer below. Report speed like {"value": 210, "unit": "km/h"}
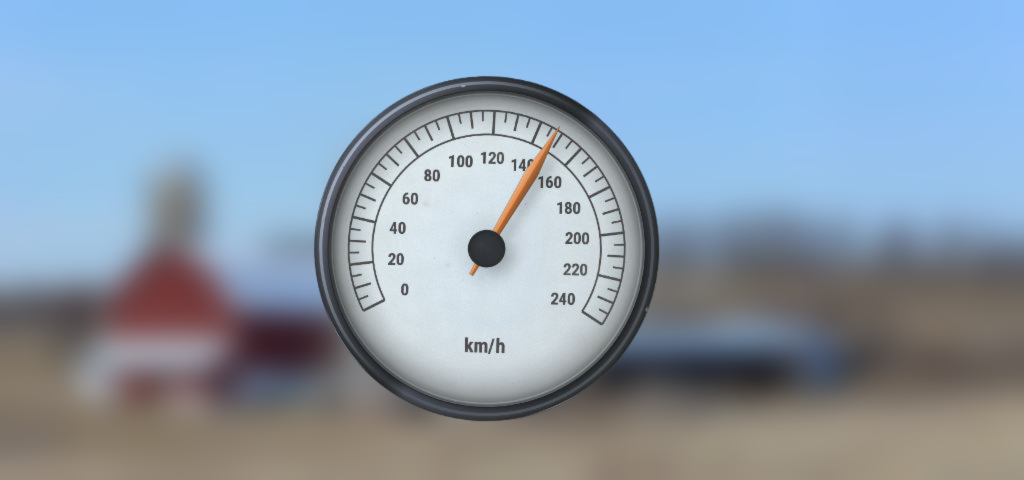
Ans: {"value": 147.5, "unit": "km/h"}
